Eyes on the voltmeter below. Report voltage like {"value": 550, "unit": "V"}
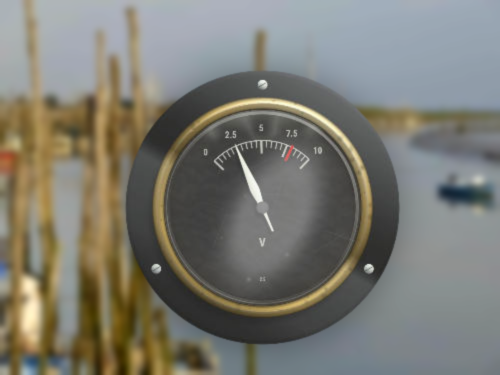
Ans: {"value": 2.5, "unit": "V"}
